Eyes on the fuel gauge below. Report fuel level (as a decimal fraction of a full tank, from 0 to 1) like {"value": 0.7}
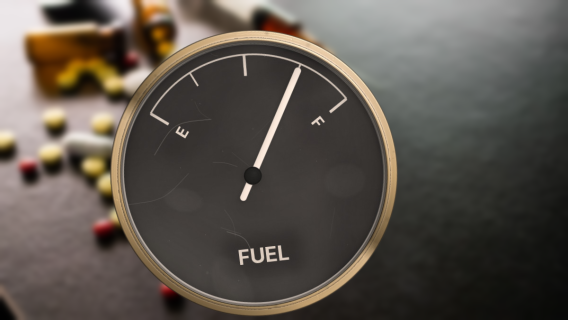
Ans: {"value": 0.75}
